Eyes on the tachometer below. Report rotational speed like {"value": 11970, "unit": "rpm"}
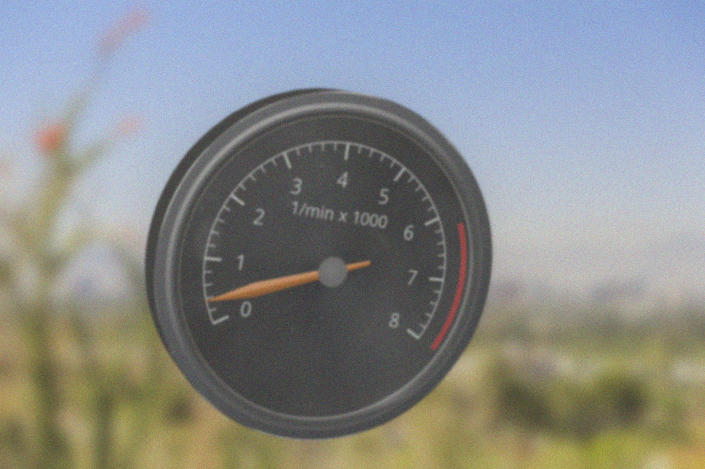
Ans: {"value": 400, "unit": "rpm"}
